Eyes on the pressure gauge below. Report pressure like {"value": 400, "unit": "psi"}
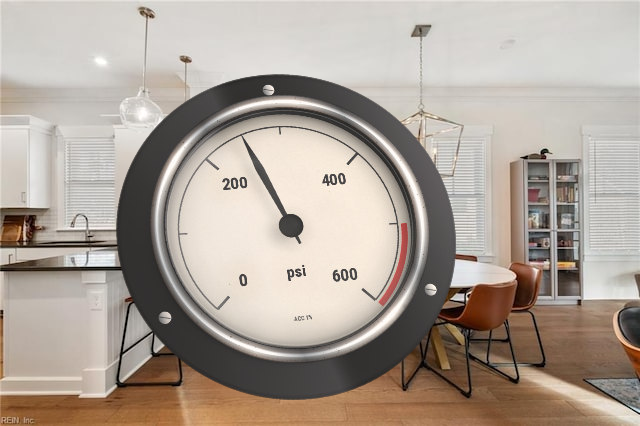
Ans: {"value": 250, "unit": "psi"}
